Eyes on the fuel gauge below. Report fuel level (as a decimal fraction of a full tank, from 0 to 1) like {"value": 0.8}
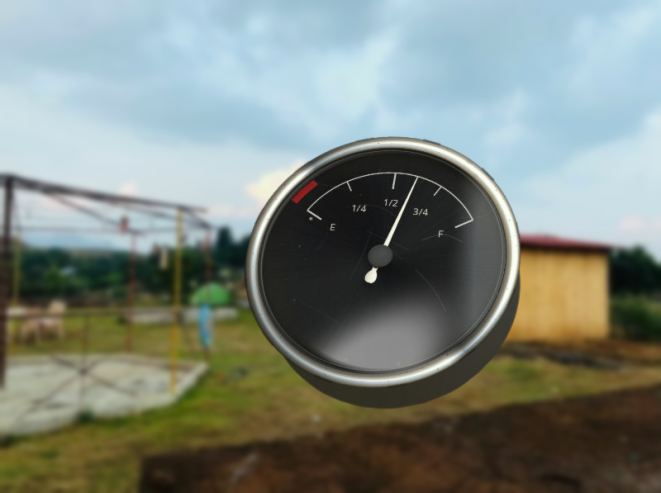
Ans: {"value": 0.625}
